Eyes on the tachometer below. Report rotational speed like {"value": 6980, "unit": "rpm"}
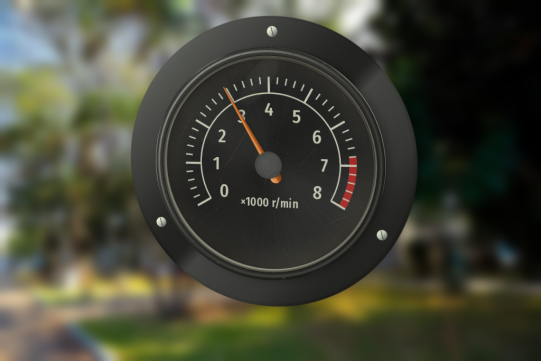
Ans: {"value": 3000, "unit": "rpm"}
